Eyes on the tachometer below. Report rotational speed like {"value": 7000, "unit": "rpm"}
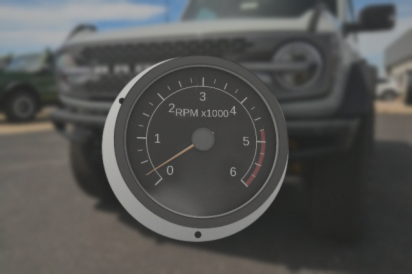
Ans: {"value": 250, "unit": "rpm"}
